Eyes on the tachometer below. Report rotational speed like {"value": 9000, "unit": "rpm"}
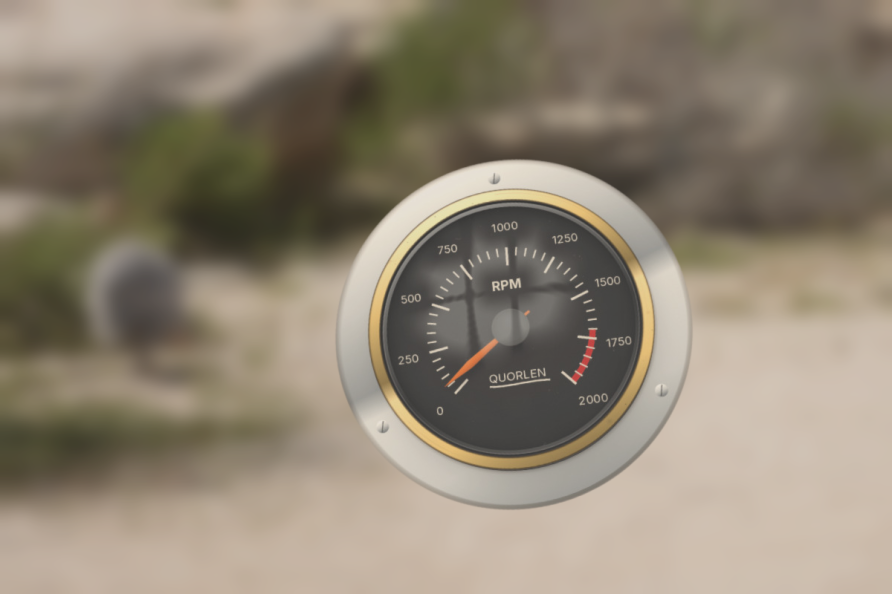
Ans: {"value": 50, "unit": "rpm"}
